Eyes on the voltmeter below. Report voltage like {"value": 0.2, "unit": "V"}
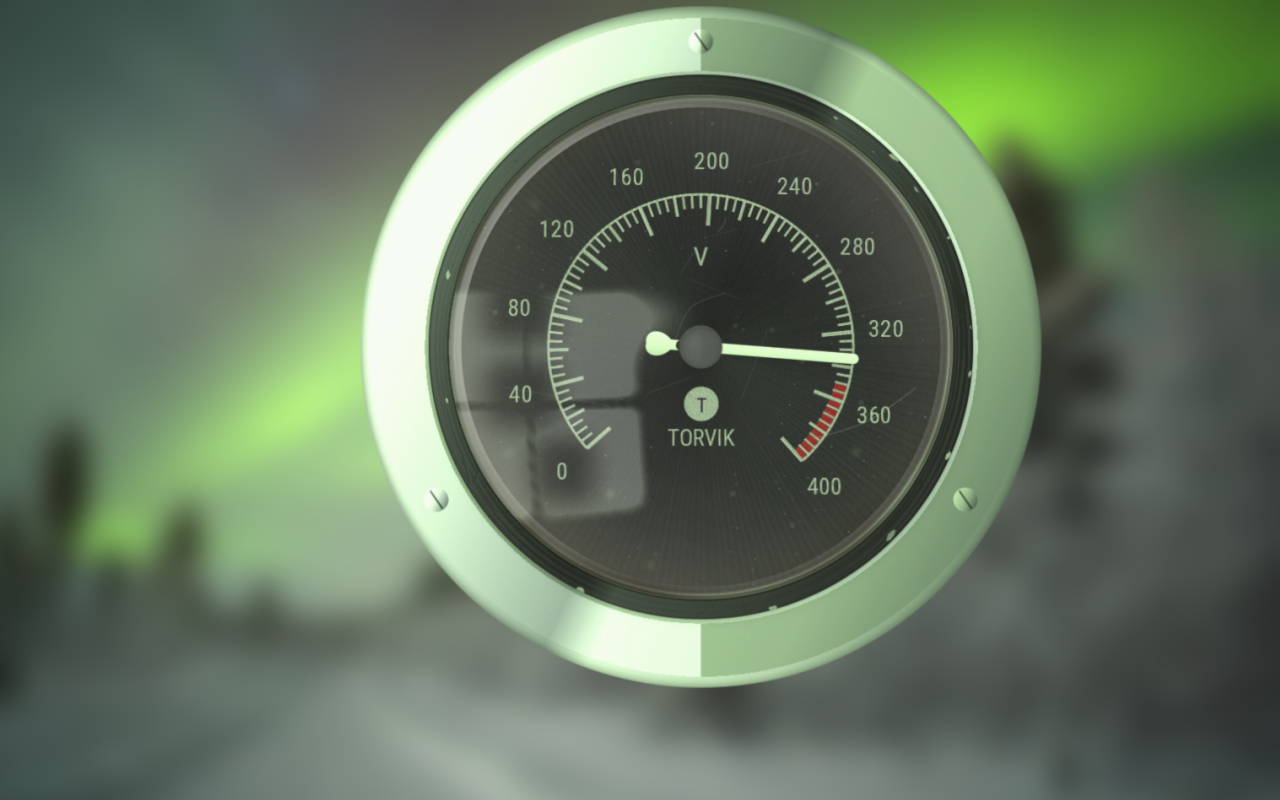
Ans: {"value": 335, "unit": "V"}
